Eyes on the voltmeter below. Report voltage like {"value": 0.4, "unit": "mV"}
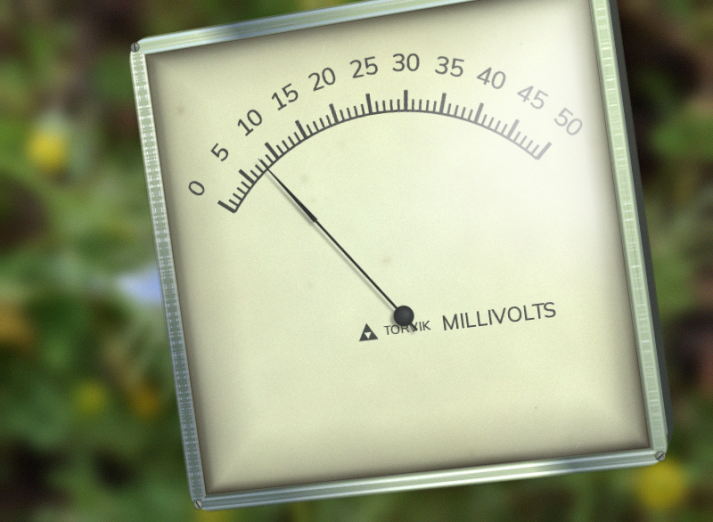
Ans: {"value": 8, "unit": "mV"}
